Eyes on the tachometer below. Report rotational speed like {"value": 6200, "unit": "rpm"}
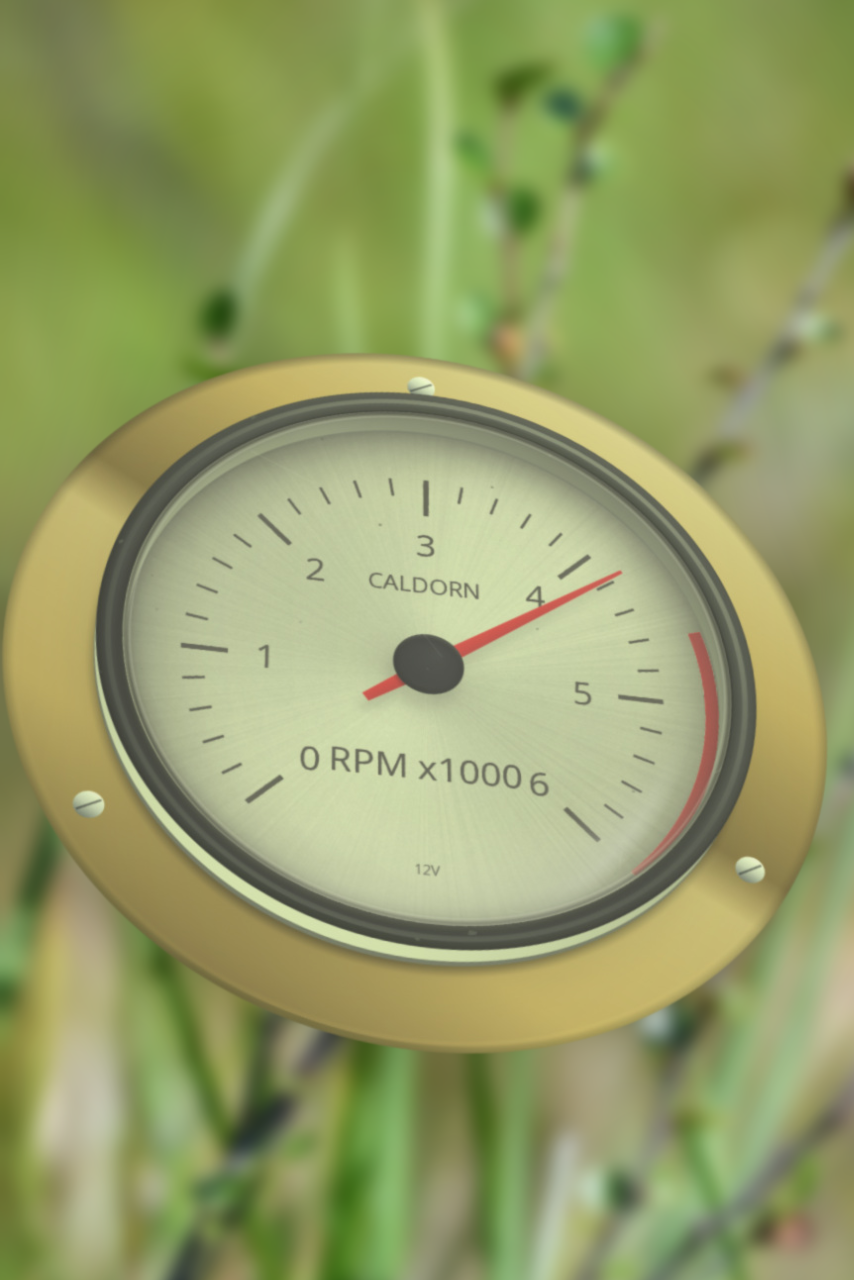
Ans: {"value": 4200, "unit": "rpm"}
